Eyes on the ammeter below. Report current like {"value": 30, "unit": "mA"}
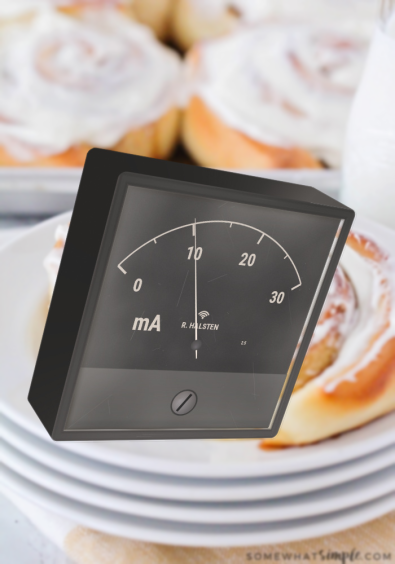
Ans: {"value": 10, "unit": "mA"}
